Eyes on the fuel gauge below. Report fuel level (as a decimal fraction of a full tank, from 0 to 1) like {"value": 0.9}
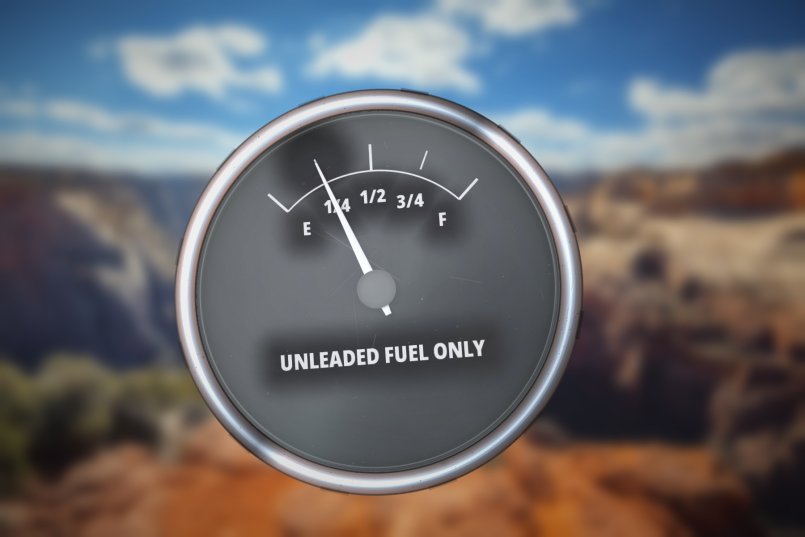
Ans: {"value": 0.25}
